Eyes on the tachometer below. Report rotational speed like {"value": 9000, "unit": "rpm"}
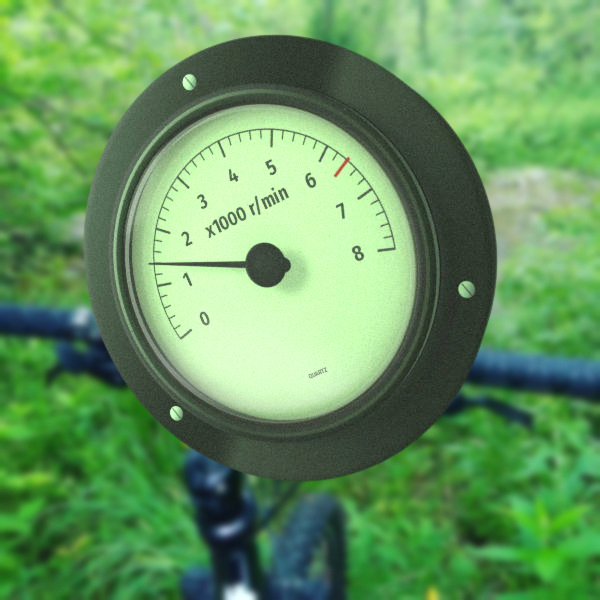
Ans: {"value": 1400, "unit": "rpm"}
